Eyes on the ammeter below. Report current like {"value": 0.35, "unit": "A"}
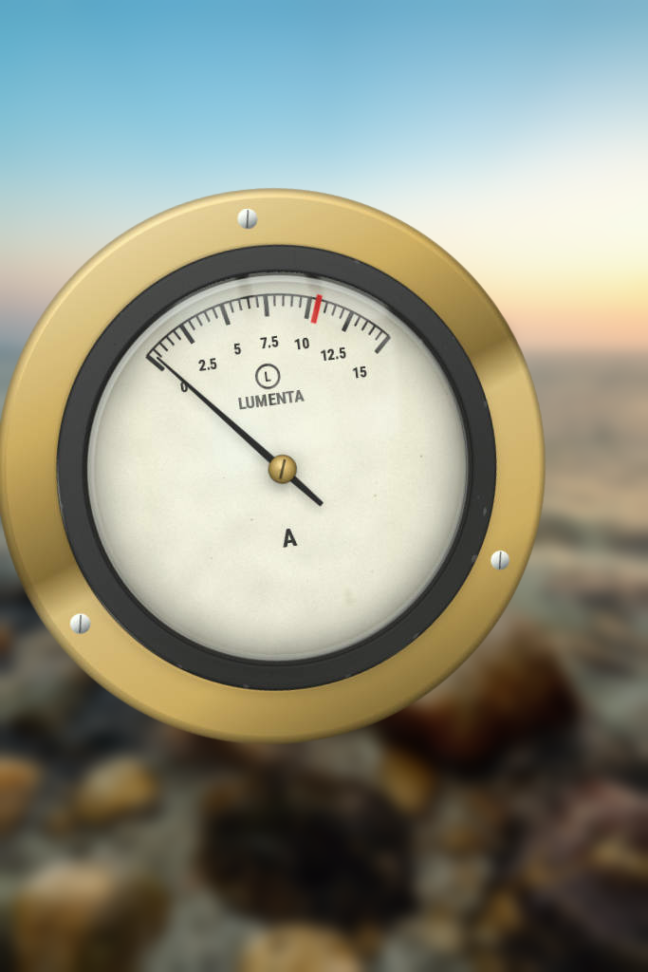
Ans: {"value": 0.25, "unit": "A"}
